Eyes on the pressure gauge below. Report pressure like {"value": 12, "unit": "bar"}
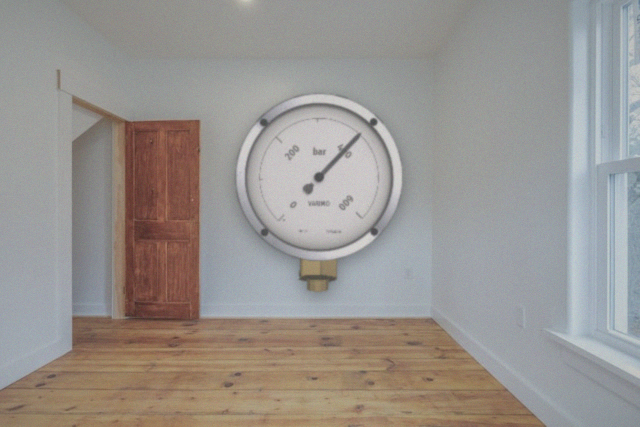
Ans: {"value": 400, "unit": "bar"}
